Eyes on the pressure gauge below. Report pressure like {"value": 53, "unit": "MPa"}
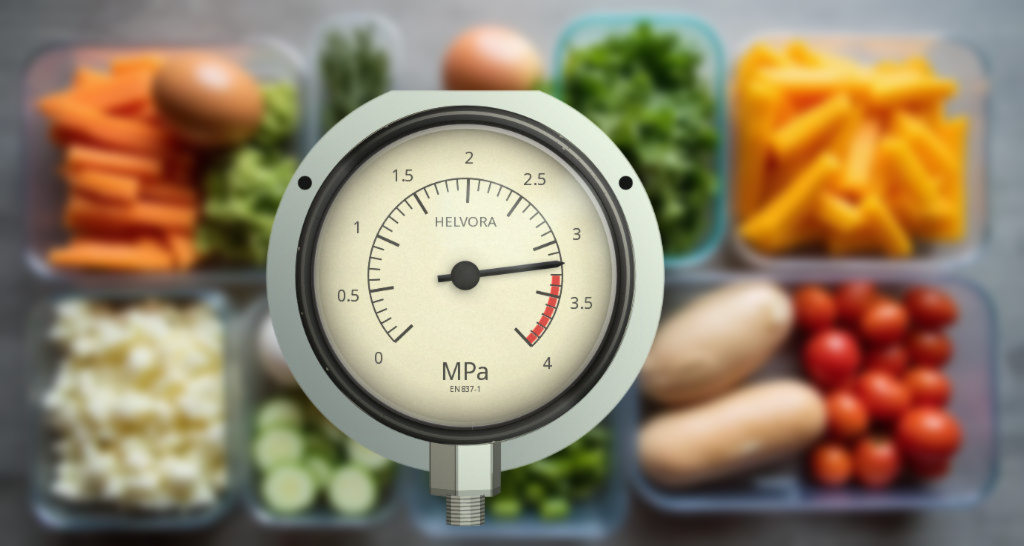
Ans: {"value": 3.2, "unit": "MPa"}
